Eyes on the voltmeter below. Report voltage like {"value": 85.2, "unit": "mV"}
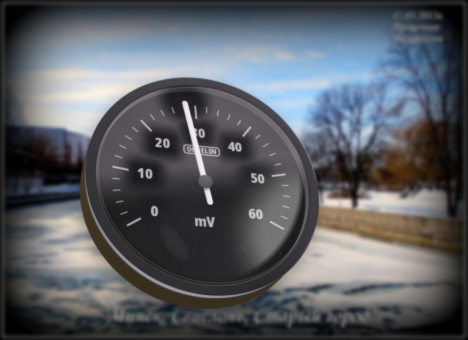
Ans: {"value": 28, "unit": "mV"}
